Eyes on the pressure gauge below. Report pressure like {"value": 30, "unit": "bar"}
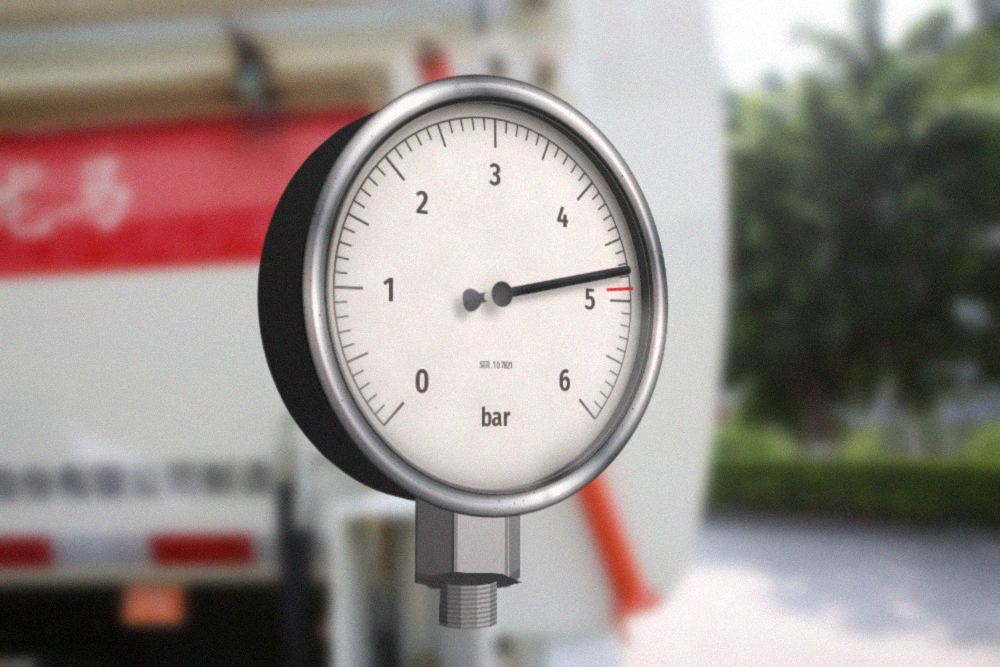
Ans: {"value": 4.75, "unit": "bar"}
